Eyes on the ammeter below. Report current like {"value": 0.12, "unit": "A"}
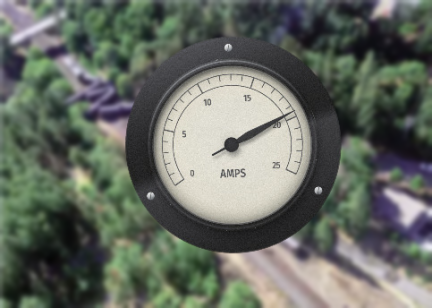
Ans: {"value": 19.5, "unit": "A"}
